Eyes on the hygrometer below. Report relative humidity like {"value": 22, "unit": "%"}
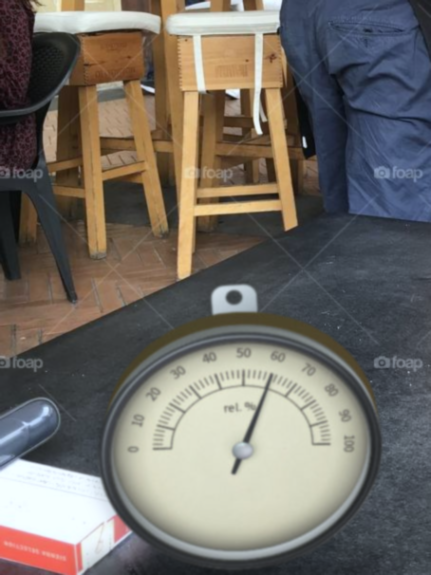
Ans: {"value": 60, "unit": "%"}
